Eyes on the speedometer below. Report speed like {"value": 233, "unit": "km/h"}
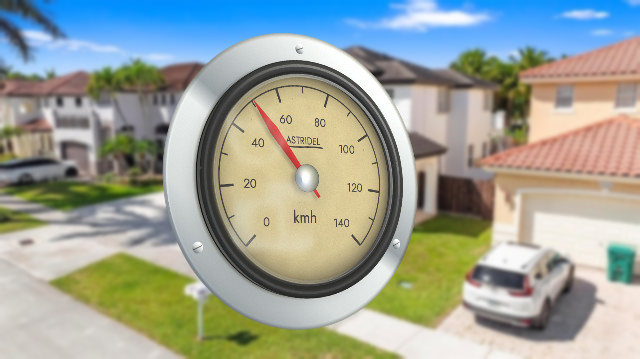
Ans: {"value": 50, "unit": "km/h"}
